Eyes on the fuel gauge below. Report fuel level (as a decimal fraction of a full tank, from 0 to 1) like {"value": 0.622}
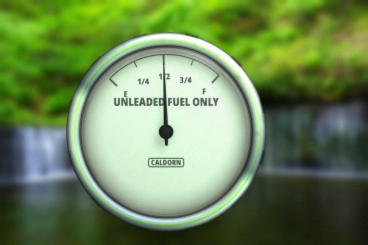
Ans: {"value": 0.5}
